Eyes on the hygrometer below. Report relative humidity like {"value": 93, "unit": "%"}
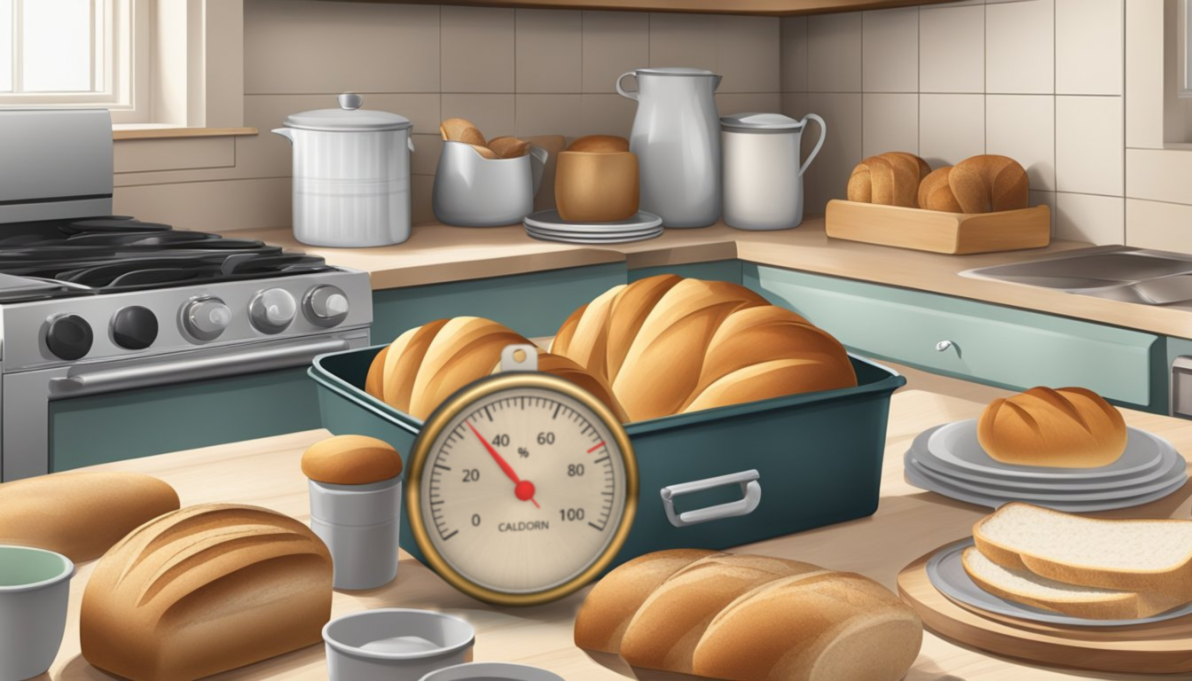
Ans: {"value": 34, "unit": "%"}
